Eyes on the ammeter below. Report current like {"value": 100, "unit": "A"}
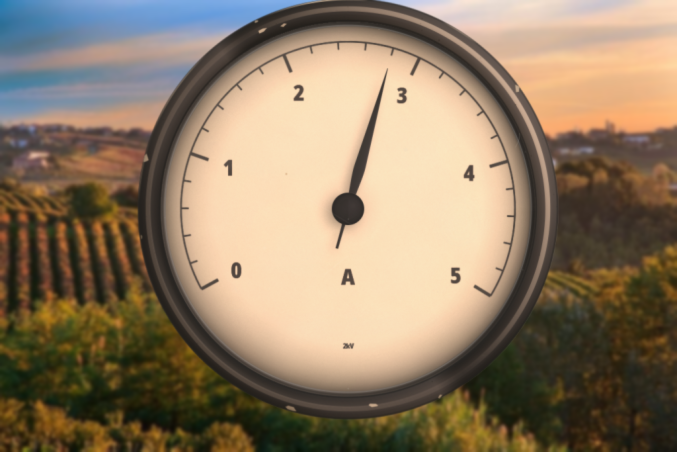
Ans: {"value": 2.8, "unit": "A"}
